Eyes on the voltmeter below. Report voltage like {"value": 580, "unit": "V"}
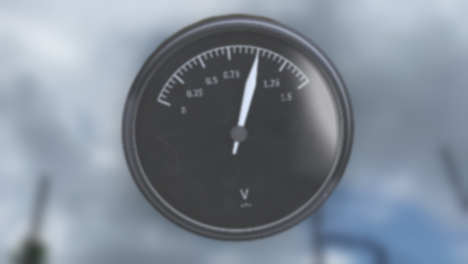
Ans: {"value": 1, "unit": "V"}
